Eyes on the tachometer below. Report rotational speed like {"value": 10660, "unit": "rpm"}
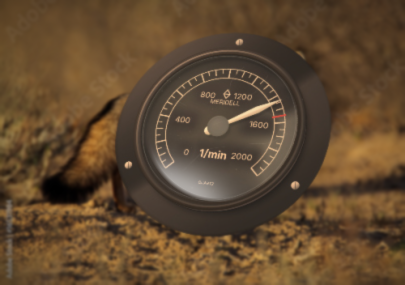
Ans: {"value": 1450, "unit": "rpm"}
